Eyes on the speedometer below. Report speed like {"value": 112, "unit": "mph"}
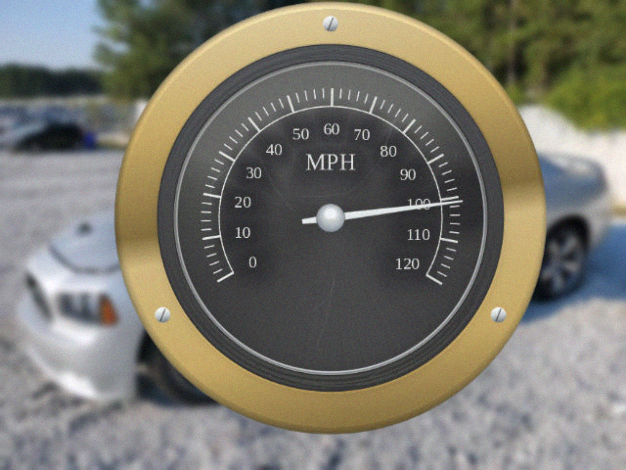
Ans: {"value": 101, "unit": "mph"}
